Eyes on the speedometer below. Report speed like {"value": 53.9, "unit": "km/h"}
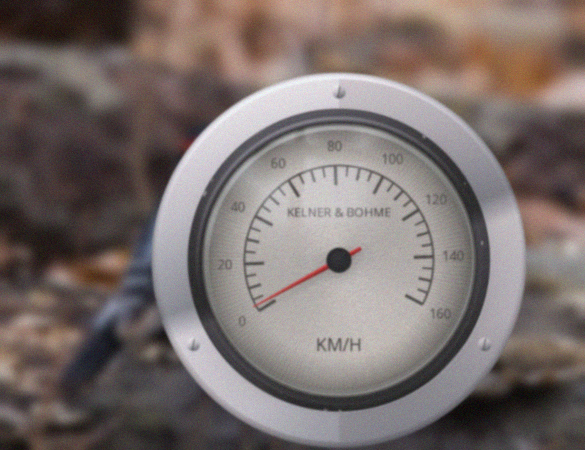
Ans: {"value": 2.5, "unit": "km/h"}
